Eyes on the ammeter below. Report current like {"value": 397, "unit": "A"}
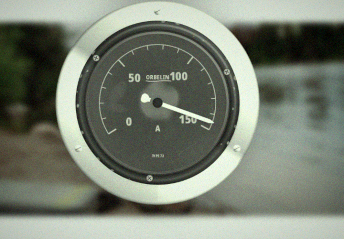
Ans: {"value": 145, "unit": "A"}
